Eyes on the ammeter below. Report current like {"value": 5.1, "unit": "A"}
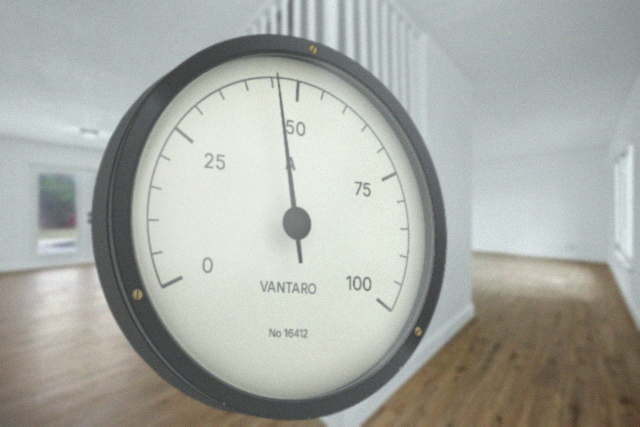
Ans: {"value": 45, "unit": "A"}
